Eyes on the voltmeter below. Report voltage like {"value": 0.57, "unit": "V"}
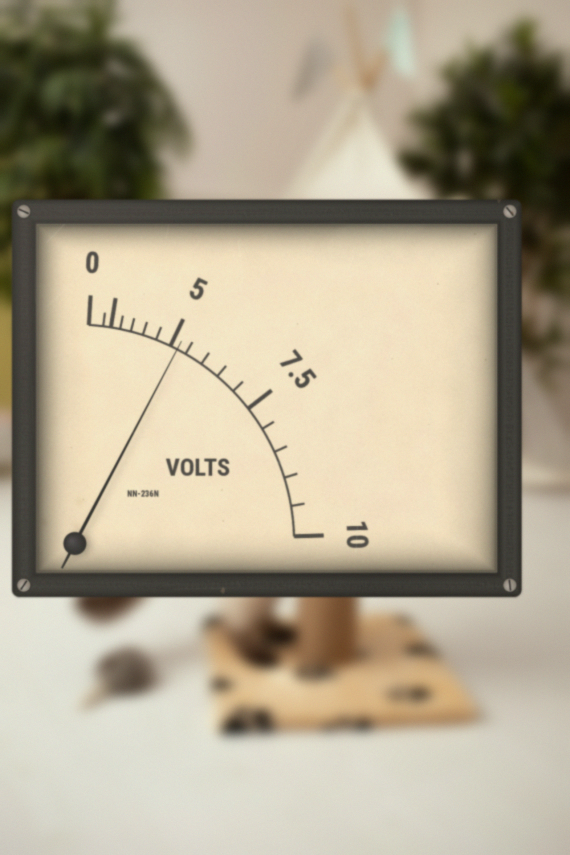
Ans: {"value": 5.25, "unit": "V"}
